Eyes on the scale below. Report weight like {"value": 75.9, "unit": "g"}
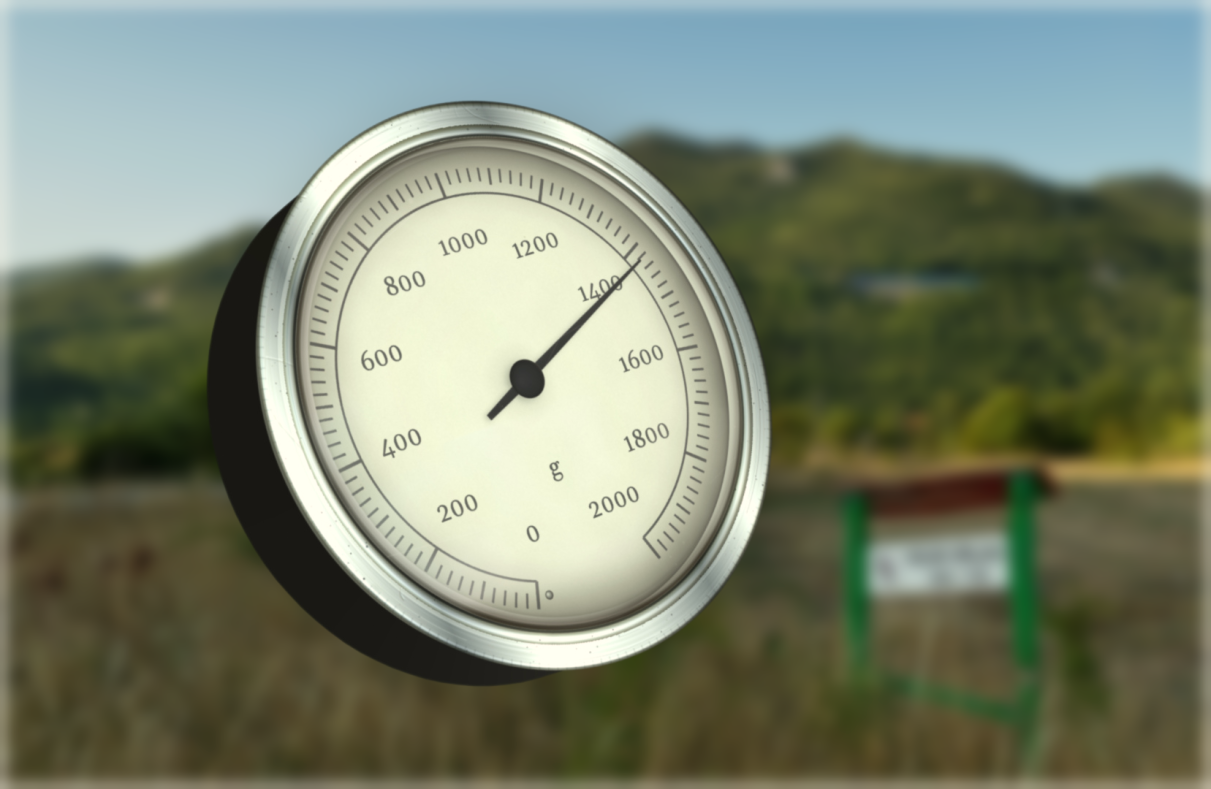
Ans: {"value": 1420, "unit": "g"}
